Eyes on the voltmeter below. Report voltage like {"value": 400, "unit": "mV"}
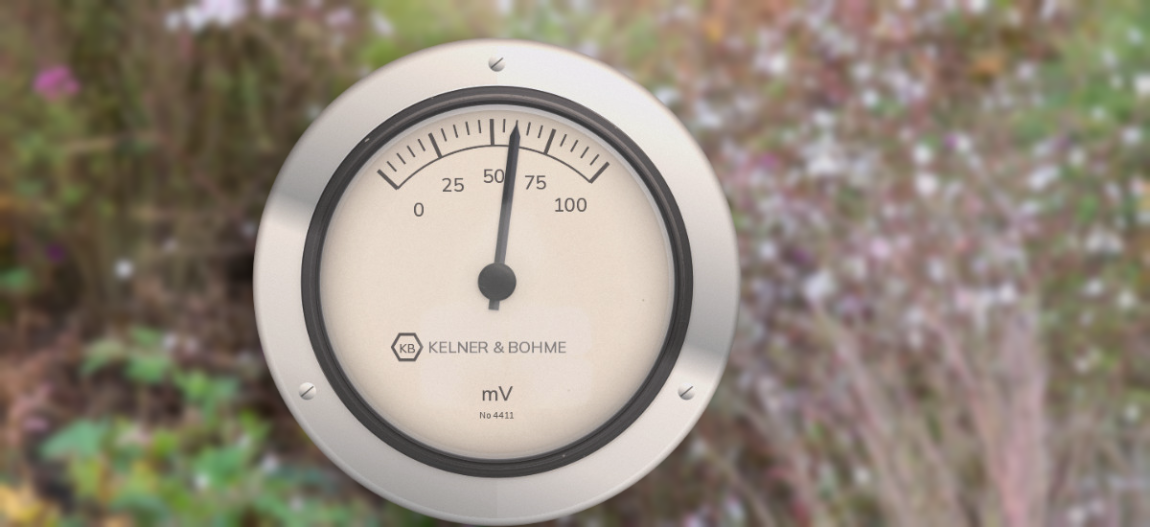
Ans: {"value": 60, "unit": "mV"}
